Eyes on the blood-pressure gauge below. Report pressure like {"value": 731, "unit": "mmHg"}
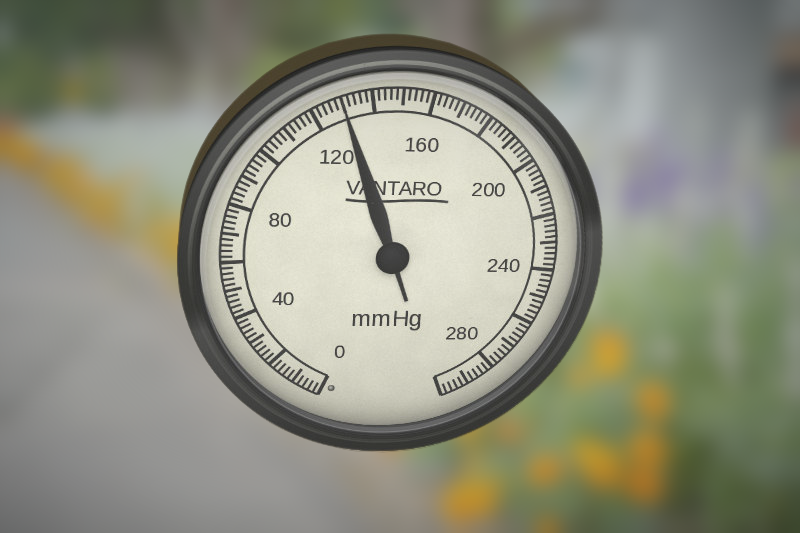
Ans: {"value": 130, "unit": "mmHg"}
